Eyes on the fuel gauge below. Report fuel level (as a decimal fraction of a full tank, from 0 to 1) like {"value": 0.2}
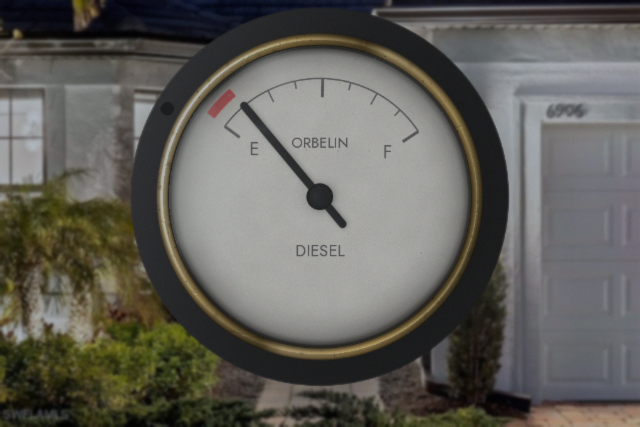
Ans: {"value": 0.125}
